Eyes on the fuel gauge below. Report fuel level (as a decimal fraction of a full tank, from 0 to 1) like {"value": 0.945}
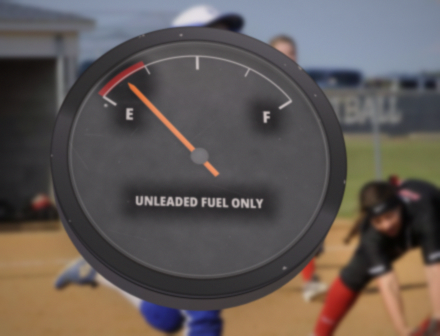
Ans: {"value": 0.125}
